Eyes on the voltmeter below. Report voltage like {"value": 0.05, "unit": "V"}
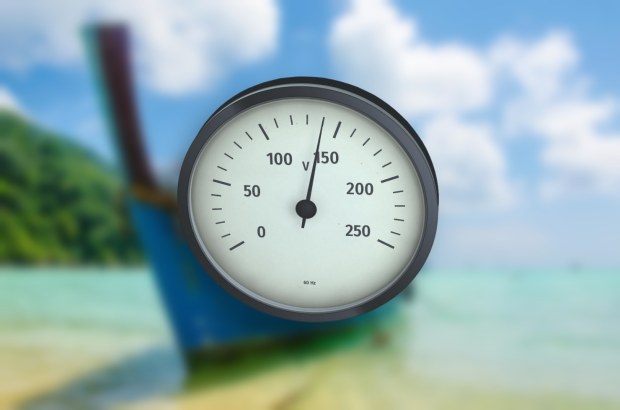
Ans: {"value": 140, "unit": "V"}
